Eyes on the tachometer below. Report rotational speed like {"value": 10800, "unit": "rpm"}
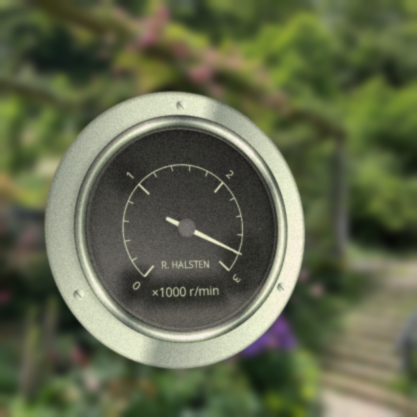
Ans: {"value": 2800, "unit": "rpm"}
